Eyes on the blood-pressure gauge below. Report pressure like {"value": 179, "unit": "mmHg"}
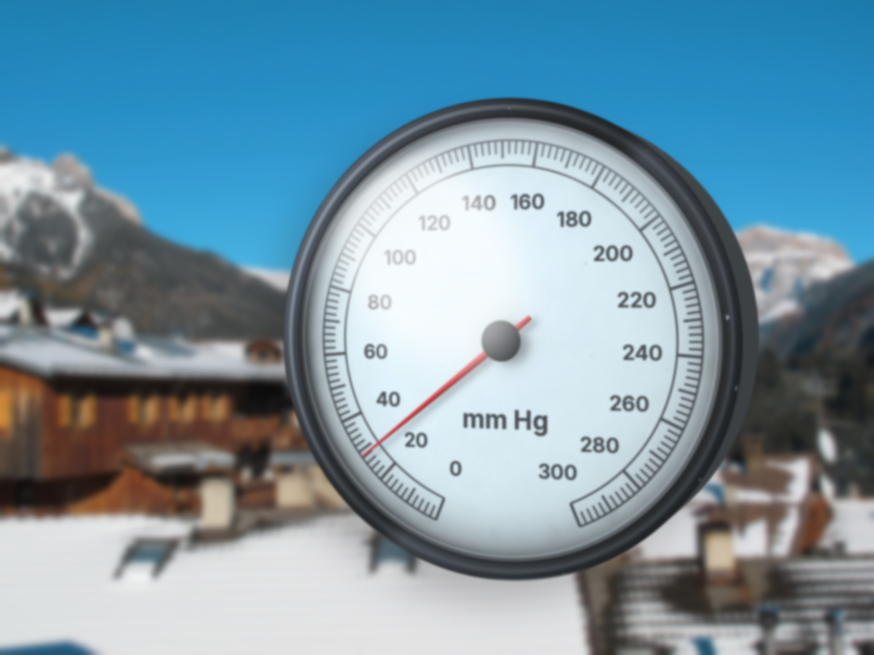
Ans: {"value": 28, "unit": "mmHg"}
